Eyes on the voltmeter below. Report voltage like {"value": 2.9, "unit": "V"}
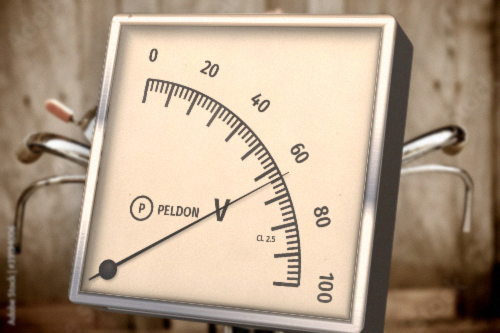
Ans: {"value": 64, "unit": "V"}
